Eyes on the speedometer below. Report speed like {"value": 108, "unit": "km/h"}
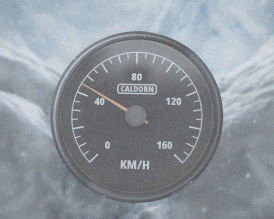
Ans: {"value": 45, "unit": "km/h"}
